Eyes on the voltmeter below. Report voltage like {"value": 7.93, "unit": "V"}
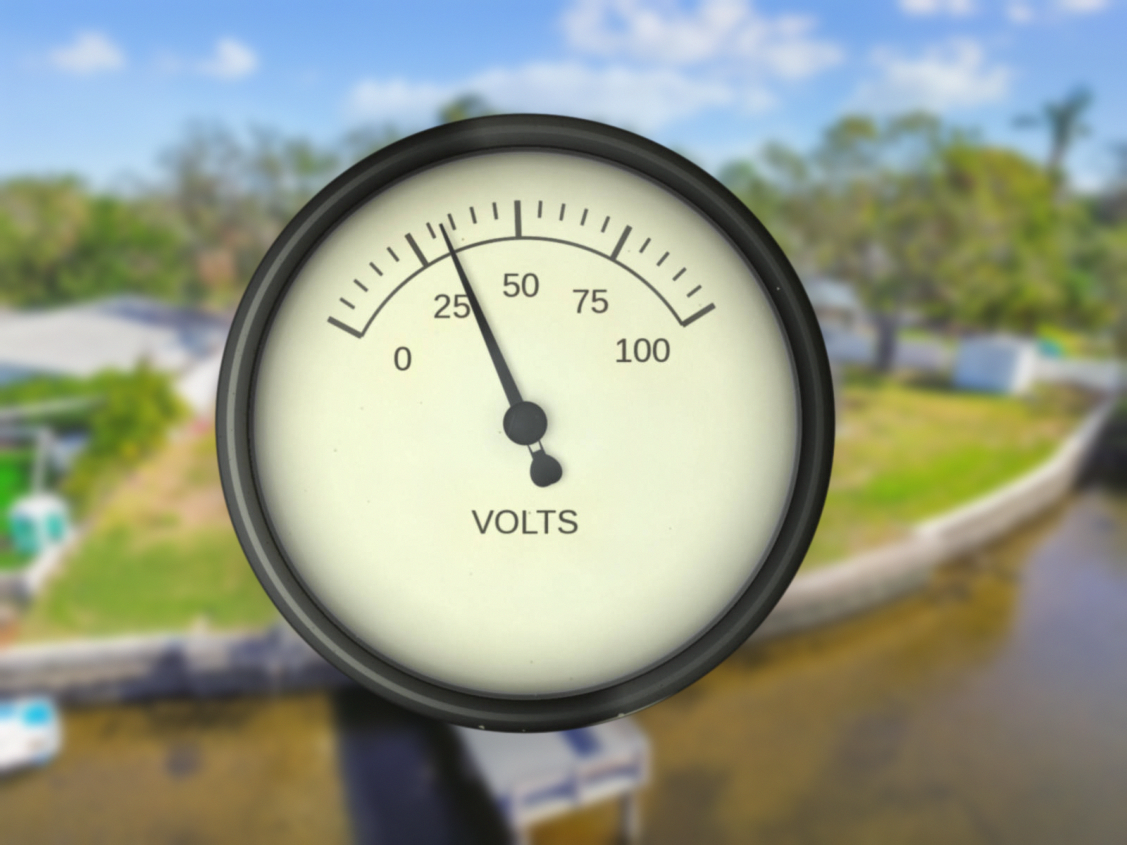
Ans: {"value": 32.5, "unit": "V"}
